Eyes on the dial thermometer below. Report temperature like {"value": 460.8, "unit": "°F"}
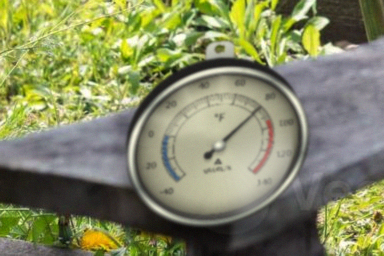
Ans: {"value": 80, "unit": "°F"}
